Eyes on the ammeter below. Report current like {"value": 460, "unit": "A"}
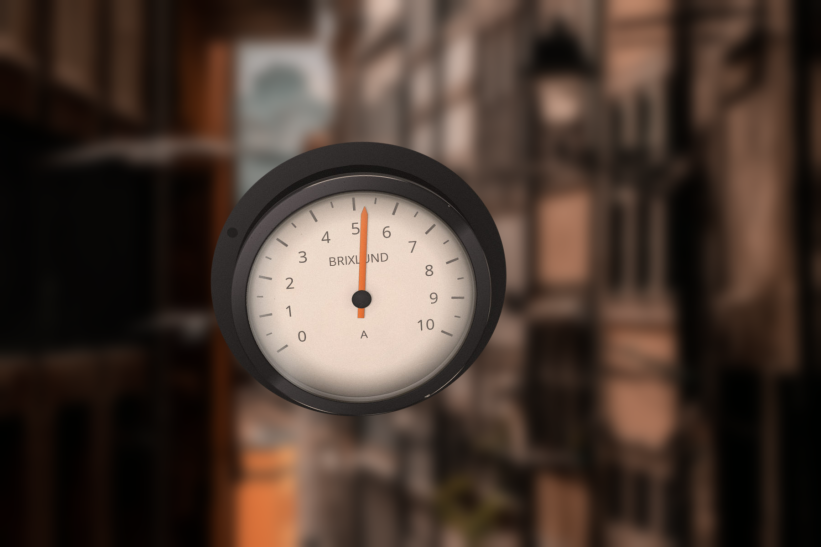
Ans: {"value": 5.25, "unit": "A"}
